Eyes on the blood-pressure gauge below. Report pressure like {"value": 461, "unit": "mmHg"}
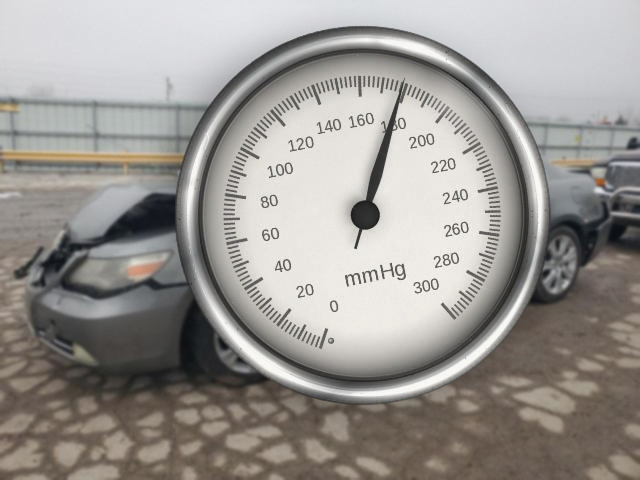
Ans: {"value": 178, "unit": "mmHg"}
